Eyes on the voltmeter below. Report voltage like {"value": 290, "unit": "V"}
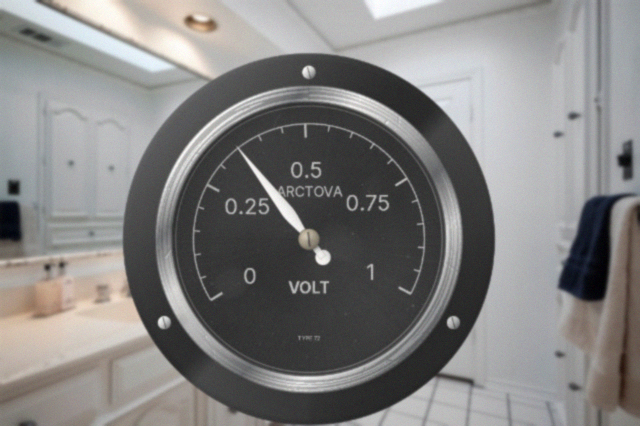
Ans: {"value": 0.35, "unit": "V"}
